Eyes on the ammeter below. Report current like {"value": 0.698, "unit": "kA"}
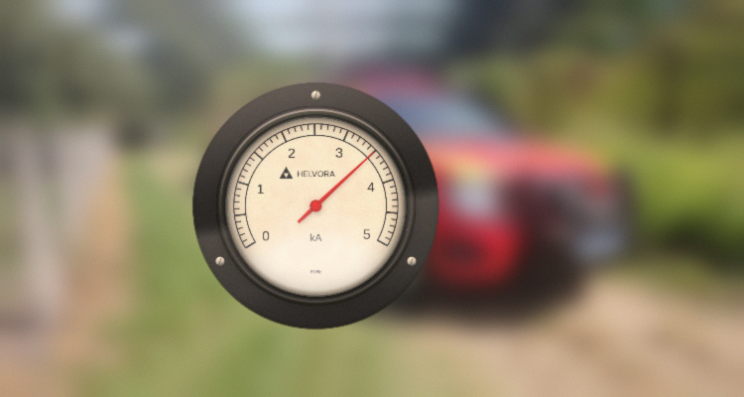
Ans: {"value": 3.5, "unit": "kA"}
